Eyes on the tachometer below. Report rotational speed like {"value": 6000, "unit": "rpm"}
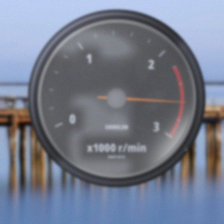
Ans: {"value": 2600, "unit": "rpm"}
